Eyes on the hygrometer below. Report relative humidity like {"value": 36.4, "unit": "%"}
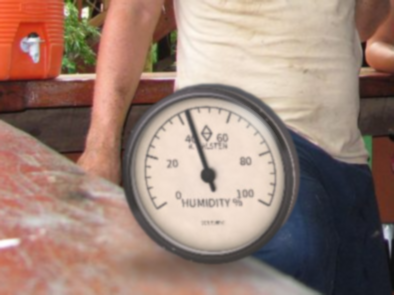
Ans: {"value": 44, "unit": "%"}
